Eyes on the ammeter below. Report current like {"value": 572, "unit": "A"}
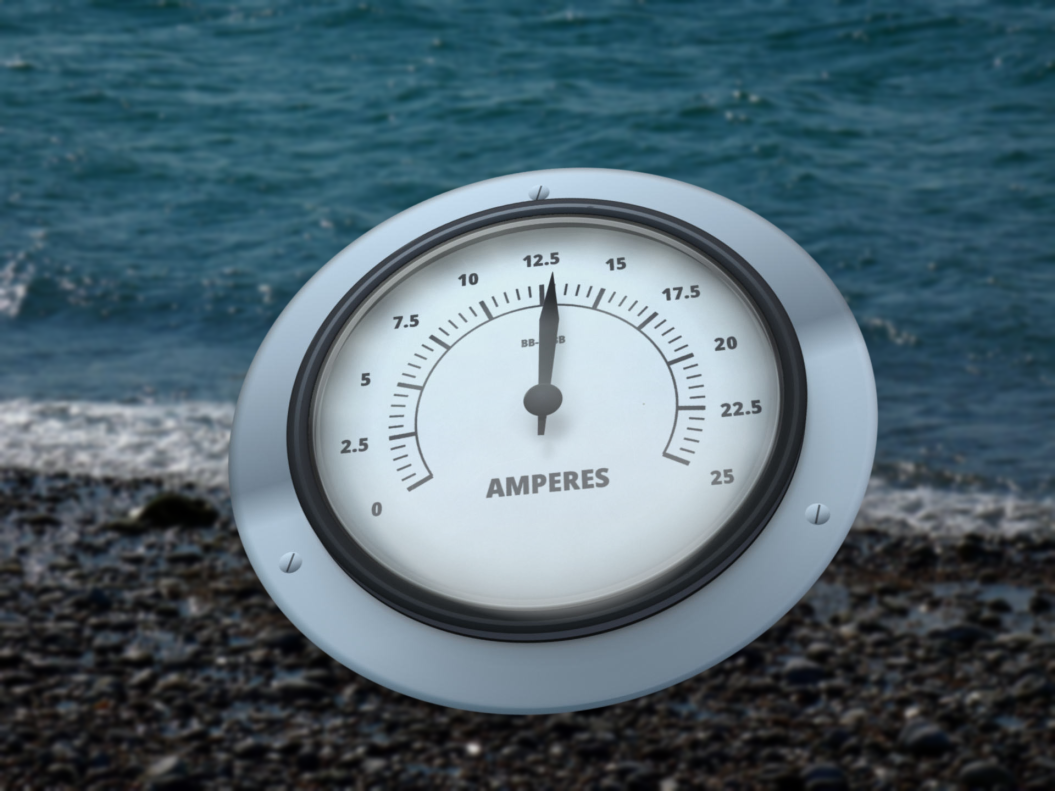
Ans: {"value": 13, "unit": "A"}
